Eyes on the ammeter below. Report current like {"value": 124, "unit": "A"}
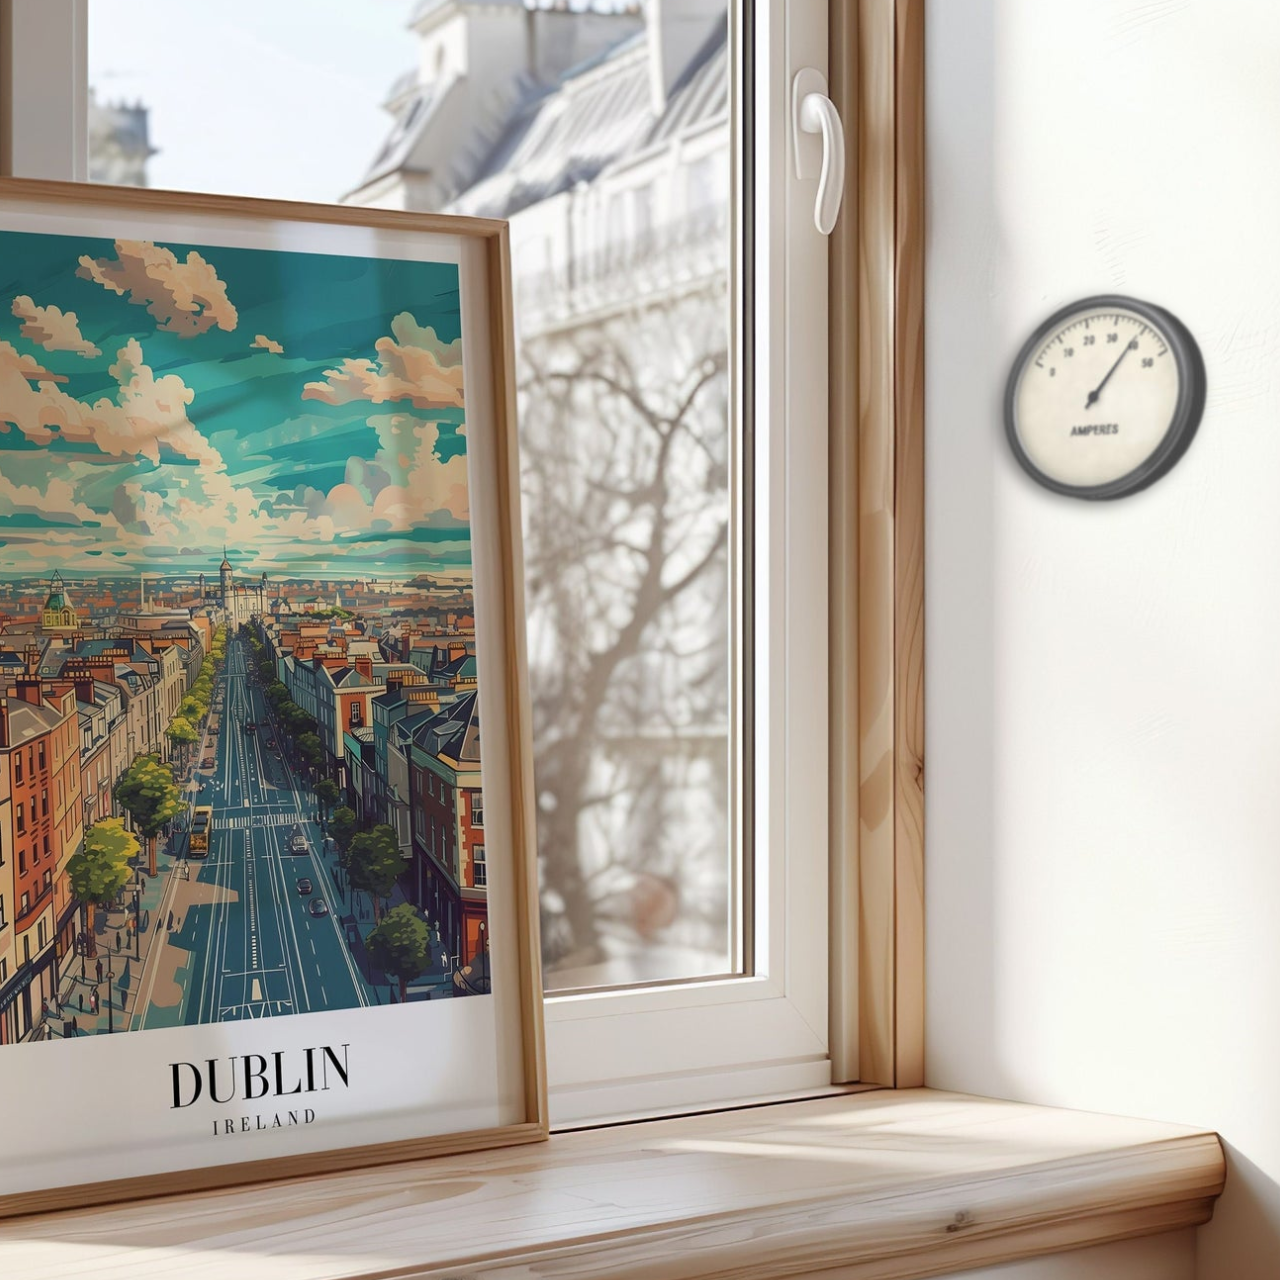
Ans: {"value": 40, "unit": "A"}
